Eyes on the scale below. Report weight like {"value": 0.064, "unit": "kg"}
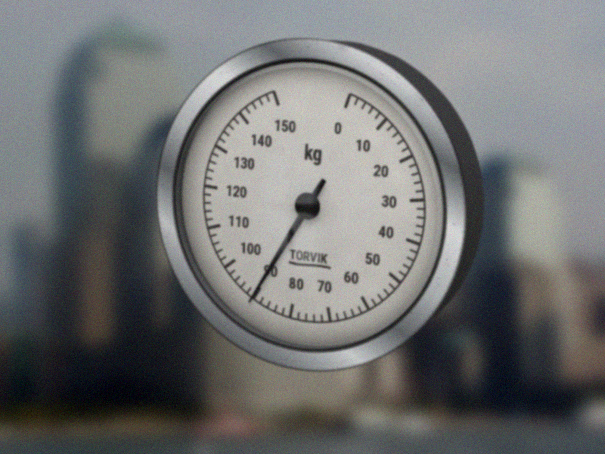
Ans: {"value": 90, "unit": "kg"}
